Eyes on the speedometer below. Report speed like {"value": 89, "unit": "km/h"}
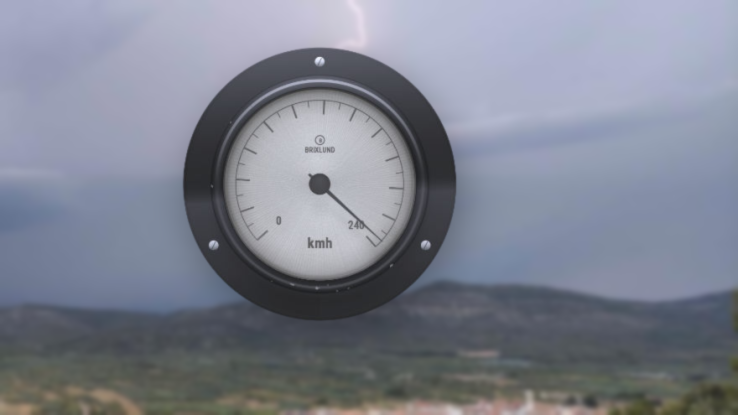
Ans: {"value": 235, "unit": "km/h"}
